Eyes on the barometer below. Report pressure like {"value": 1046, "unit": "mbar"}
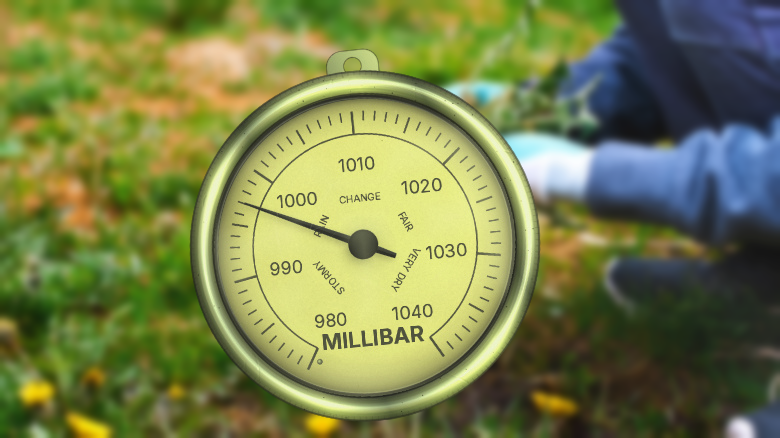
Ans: {"value": 997, "unit": "mbar"}
